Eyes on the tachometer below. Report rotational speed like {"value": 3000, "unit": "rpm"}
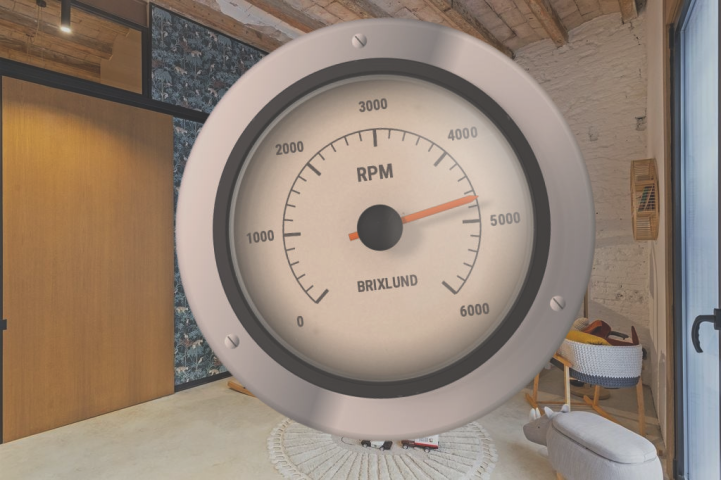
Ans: {"value": 4700, "unit": "rpm"}
